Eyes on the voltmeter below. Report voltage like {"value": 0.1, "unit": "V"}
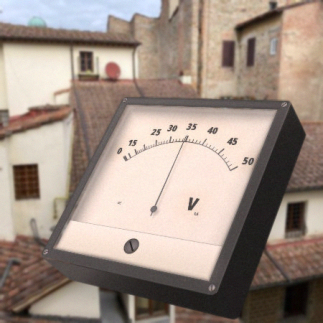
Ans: {"value": 35, "unit": "V"}
